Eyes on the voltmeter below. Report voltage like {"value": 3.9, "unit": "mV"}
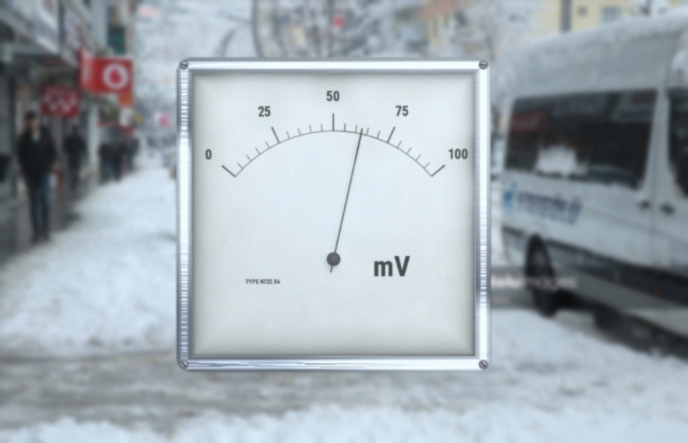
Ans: {"value": 62.5, "unit": "mV"}
